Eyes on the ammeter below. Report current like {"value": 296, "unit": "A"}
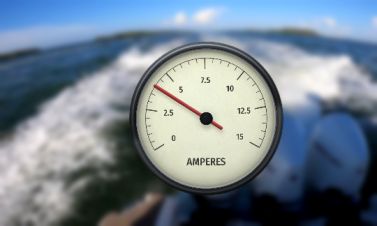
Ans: {"value": 4, "unit": "A"}
